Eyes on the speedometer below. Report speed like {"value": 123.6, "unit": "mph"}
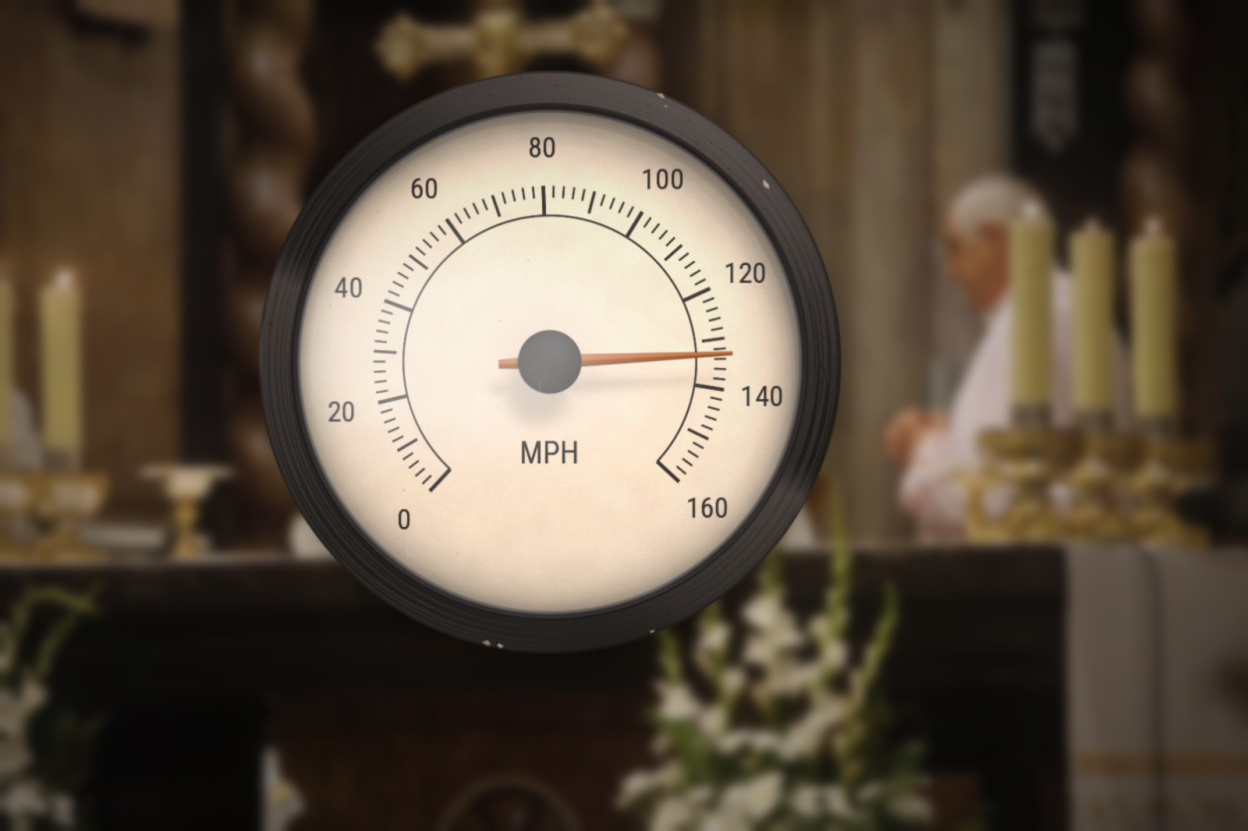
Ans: {"value": 133, "unit": "mph"}
